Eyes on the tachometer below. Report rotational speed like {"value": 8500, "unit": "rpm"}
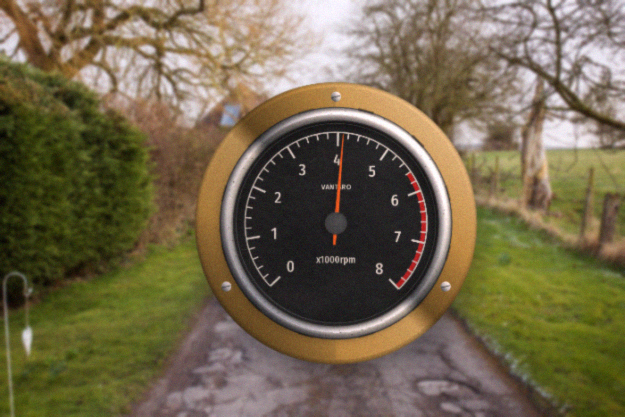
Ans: {"value": 4100, "unit": "rpm"}
